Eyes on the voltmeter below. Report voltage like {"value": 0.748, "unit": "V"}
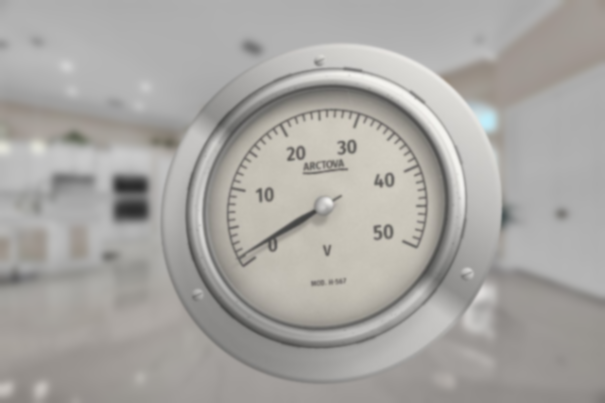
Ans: {"value": 1, "unit": "V"}
